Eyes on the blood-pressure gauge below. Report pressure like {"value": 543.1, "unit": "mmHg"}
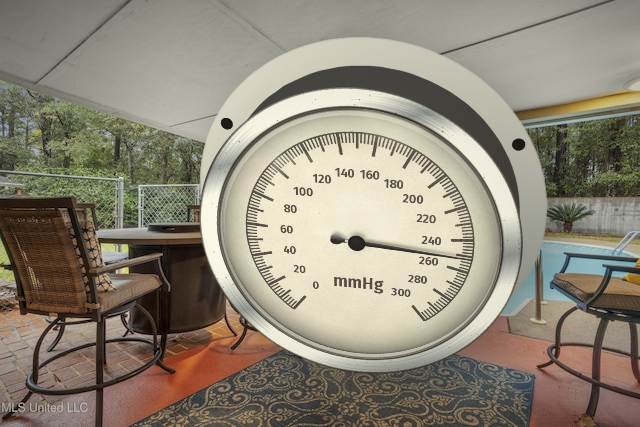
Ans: {"value": 250, "unit": "mmHg"}
